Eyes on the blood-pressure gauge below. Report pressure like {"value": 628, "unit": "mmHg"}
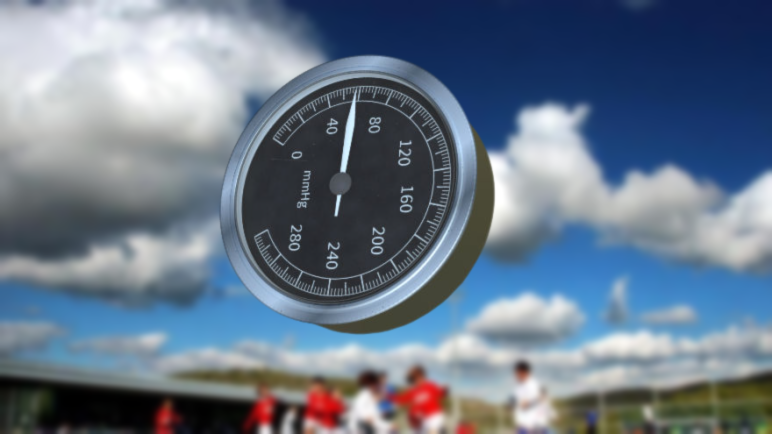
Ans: {"value": 60, "unit": "mmHg"}
